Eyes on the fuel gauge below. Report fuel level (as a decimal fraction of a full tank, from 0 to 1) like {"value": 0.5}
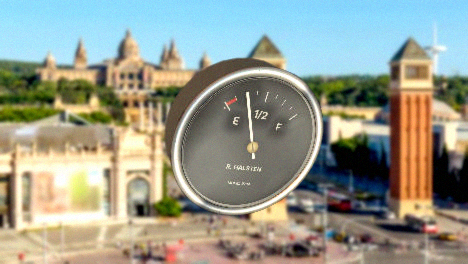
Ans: {"value": 0.25}
